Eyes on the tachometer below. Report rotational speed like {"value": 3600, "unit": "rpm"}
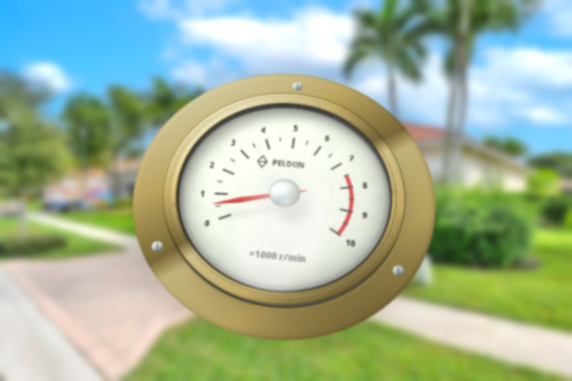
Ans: {"value": 500, "unit": "rpm"}
